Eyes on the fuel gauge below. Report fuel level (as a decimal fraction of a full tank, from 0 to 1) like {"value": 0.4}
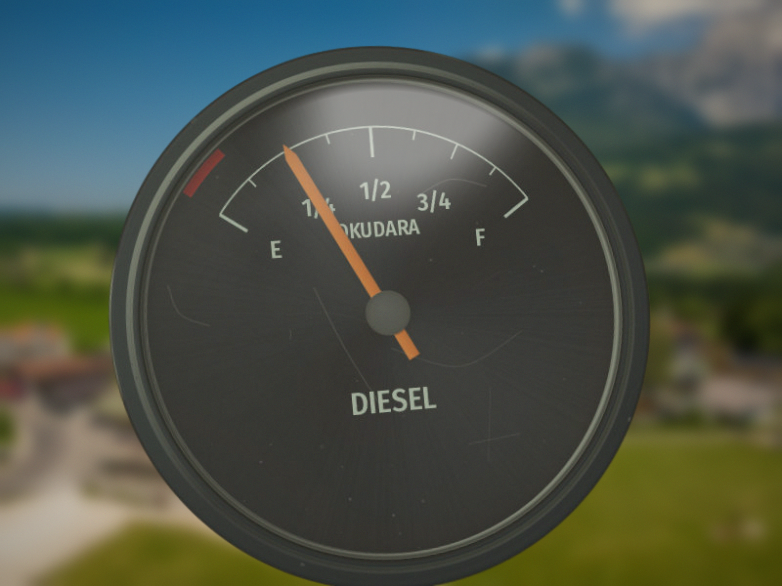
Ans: {"value": 0.25}
